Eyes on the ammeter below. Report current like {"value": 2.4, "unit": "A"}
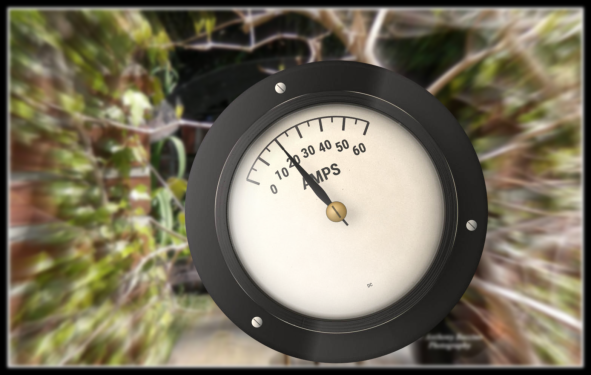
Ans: {"value": 20, "unit": "A"}
